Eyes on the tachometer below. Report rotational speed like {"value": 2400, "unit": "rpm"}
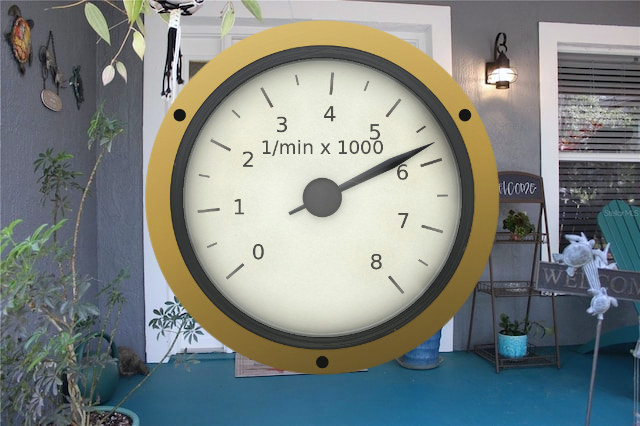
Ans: {"value": 5750, "unit": "rpm"}
